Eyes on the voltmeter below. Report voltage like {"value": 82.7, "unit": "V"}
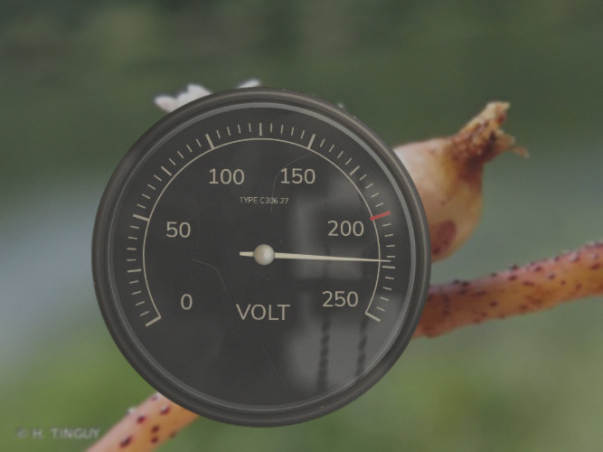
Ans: {"value": 222.5, "unit": "V"}
